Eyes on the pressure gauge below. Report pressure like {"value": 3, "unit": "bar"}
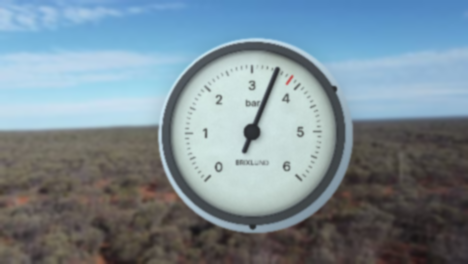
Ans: {"value": 3.5, "unit": "bar"}
